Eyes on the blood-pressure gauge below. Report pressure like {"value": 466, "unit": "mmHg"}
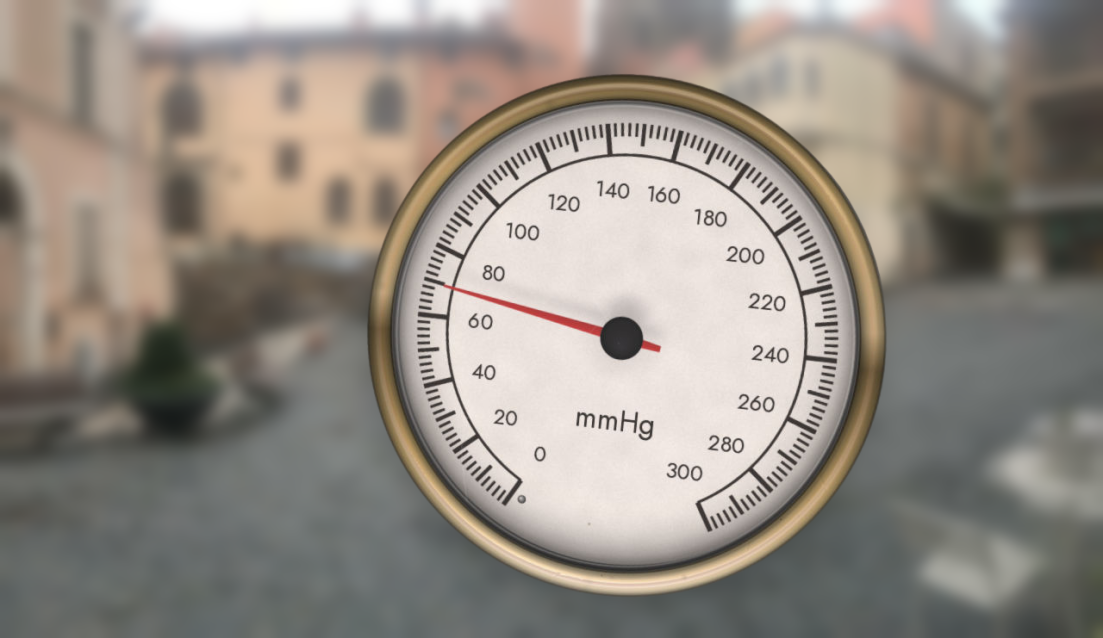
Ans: {"value": 70, "unit": "mmHg"}
